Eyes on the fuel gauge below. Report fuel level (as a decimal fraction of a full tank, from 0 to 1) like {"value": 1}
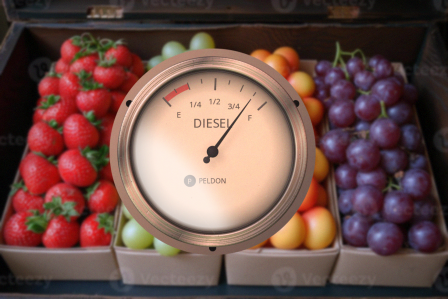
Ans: {"value": 0.875}
